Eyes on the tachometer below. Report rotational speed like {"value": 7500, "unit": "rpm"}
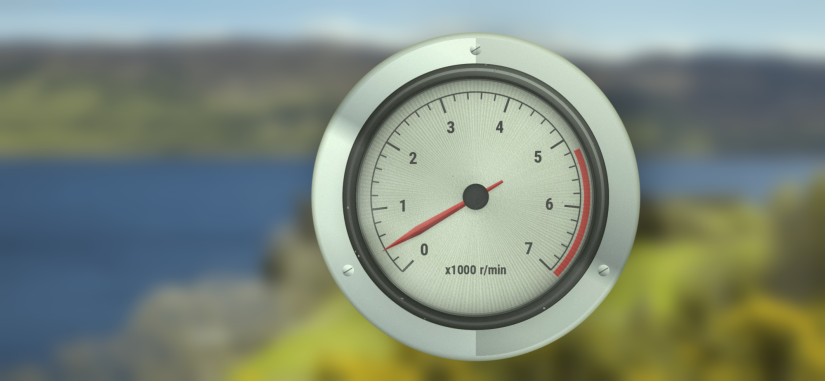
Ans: {"value": 400, "unit": "rpm"}
